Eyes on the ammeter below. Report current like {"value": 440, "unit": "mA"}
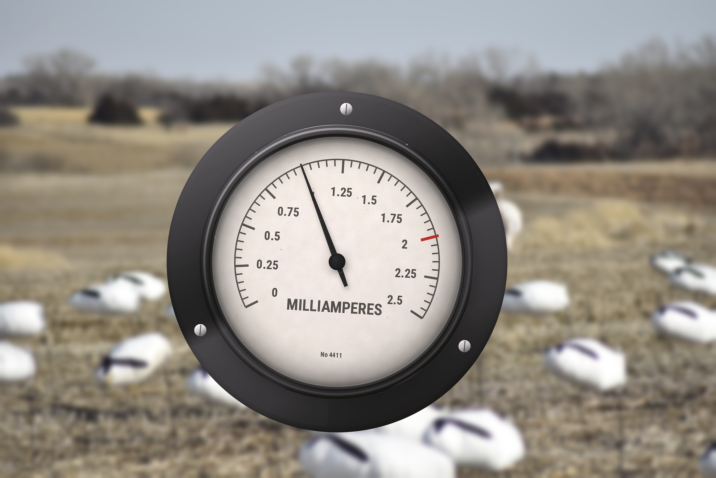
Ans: {"value": 1, "unit": "mA"}
